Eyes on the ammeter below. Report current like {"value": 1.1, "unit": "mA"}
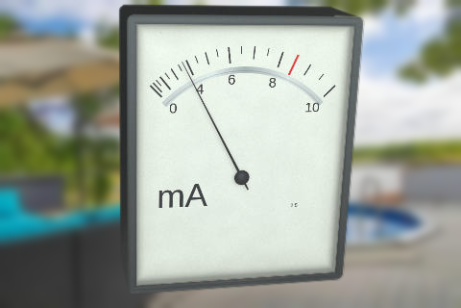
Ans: {"value": 3.75, "unit": "mA"}
